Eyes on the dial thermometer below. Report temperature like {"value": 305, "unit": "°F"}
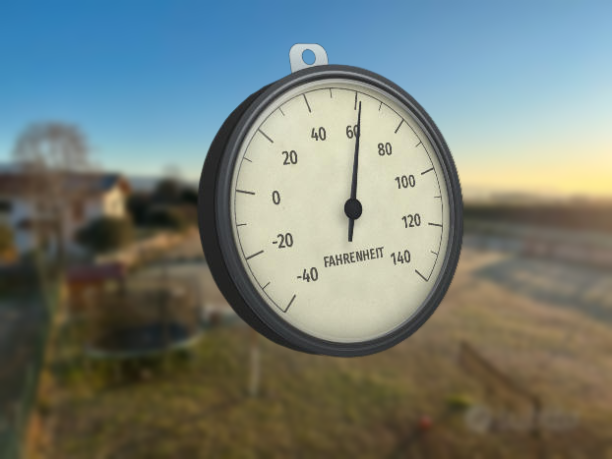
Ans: {"value": 60, "unit": "°F"}
